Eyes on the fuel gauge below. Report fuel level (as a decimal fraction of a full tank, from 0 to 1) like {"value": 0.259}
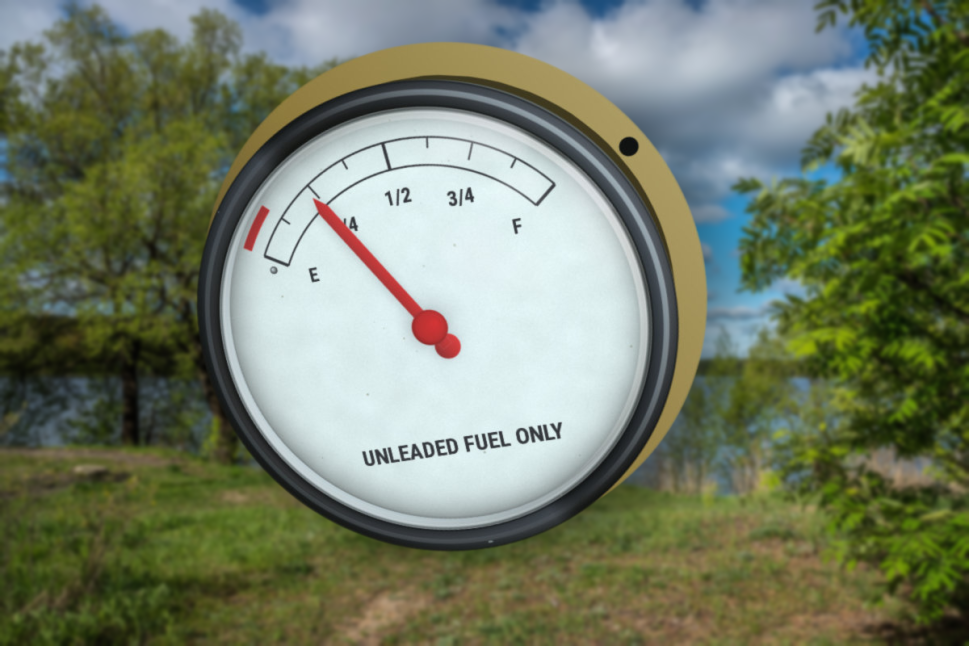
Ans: {"value": 0.25}
